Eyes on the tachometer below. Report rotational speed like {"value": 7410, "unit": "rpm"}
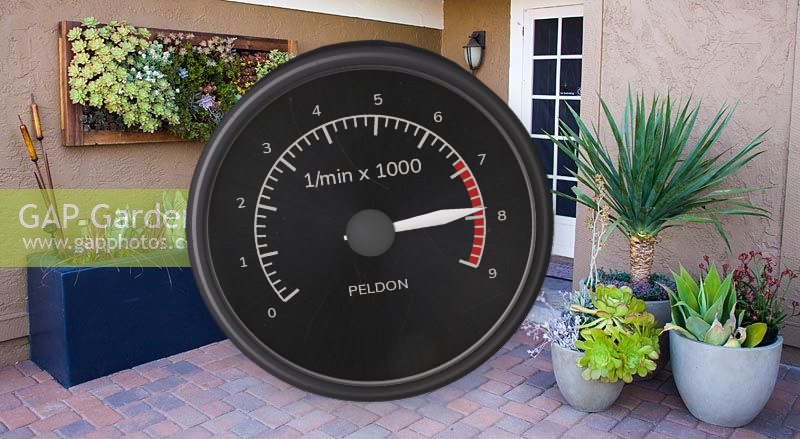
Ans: {"value": 7800, "unit": "rpm"}
